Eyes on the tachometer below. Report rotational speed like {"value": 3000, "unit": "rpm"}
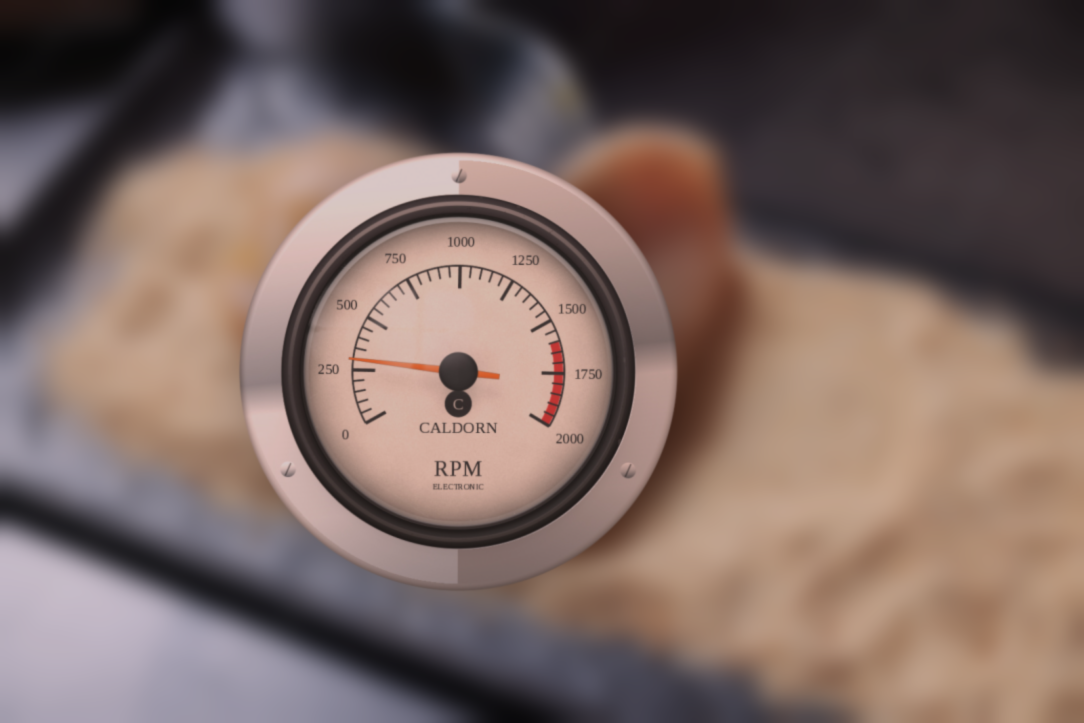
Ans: {"value": 300, "unit": "rpm"}
